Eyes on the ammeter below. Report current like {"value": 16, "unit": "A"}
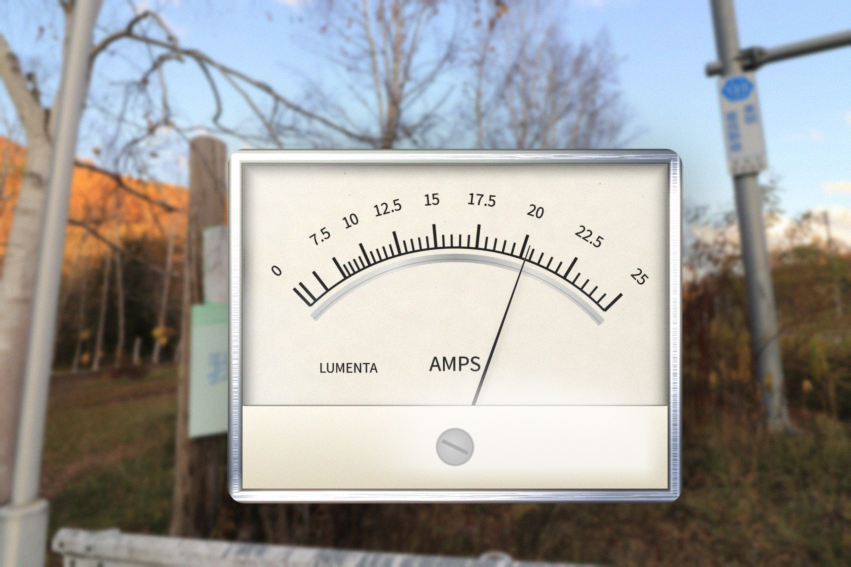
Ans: {"value": 20.25, "unit": "A"}
